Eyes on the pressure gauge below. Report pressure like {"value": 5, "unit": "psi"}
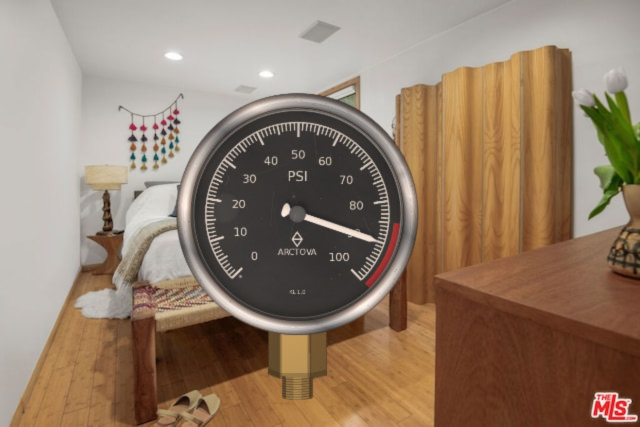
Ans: {"value": 90, "unit": "psi"}
